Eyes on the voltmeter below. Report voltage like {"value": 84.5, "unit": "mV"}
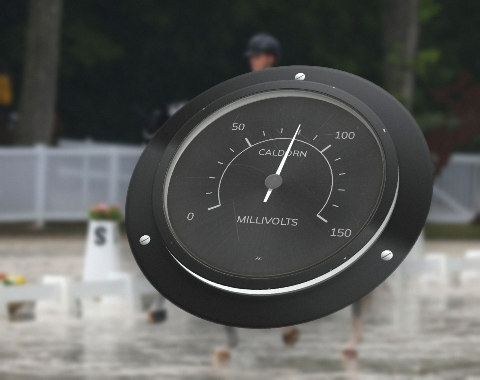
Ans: {"value": 80, "unit": "mV"}
